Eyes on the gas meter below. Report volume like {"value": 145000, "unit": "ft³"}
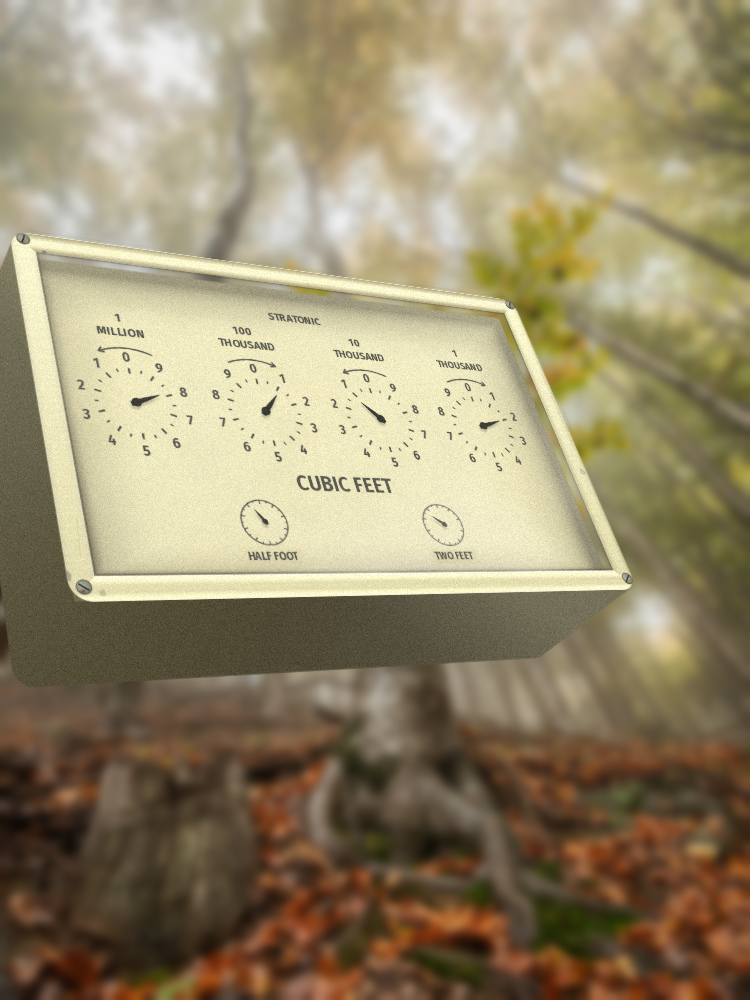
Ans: {"value": 811200, "unit": "ft³"}
